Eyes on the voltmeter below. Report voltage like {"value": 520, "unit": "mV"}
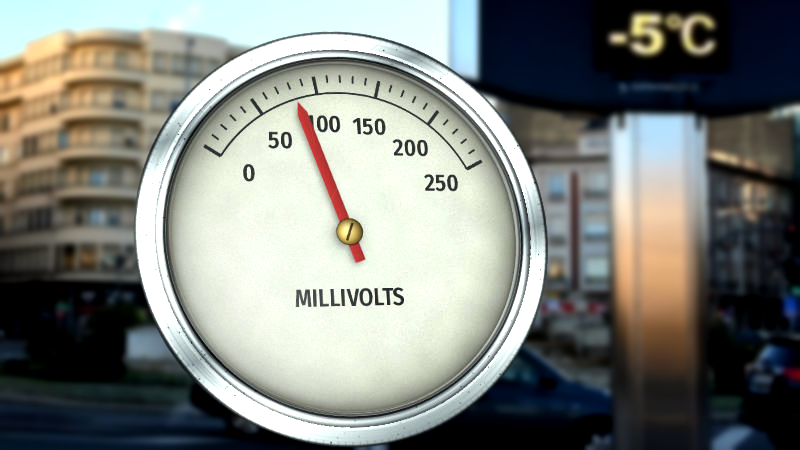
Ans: {"value": 80, "unit": "mV"}
